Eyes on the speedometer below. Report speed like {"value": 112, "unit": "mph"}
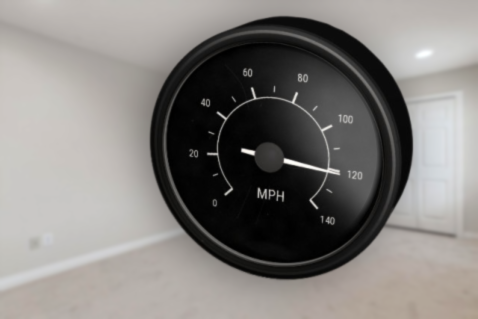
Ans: {"value": 120, "unit": "mph"}
